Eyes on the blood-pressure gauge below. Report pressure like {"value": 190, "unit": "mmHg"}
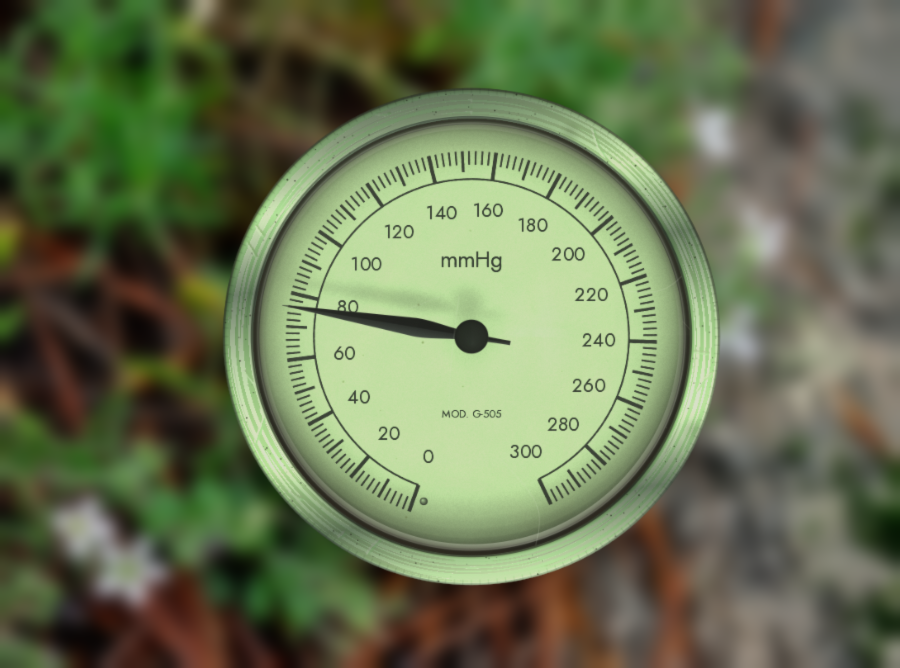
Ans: {"value": 76, "unit": "mmHg"}
